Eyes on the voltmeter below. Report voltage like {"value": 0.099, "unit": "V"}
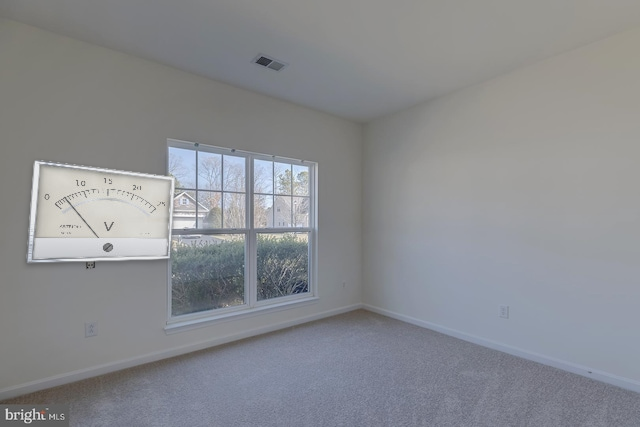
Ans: {"value": 5, "unit": "V"}
